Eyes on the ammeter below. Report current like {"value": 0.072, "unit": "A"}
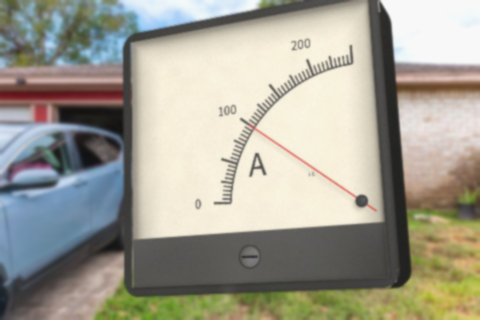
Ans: {"value": 100, "unit": "A"}
